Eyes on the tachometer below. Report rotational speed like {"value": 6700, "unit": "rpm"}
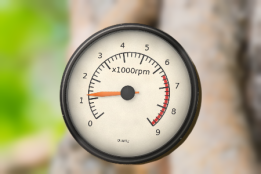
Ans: {"value": 1200, "unit": "rpm"}
